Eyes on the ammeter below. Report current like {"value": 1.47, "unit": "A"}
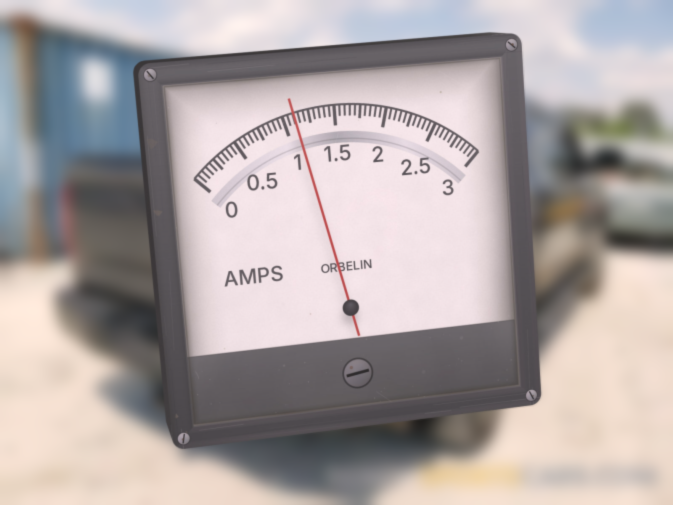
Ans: {"value": 1.1, "unit": "A"}
